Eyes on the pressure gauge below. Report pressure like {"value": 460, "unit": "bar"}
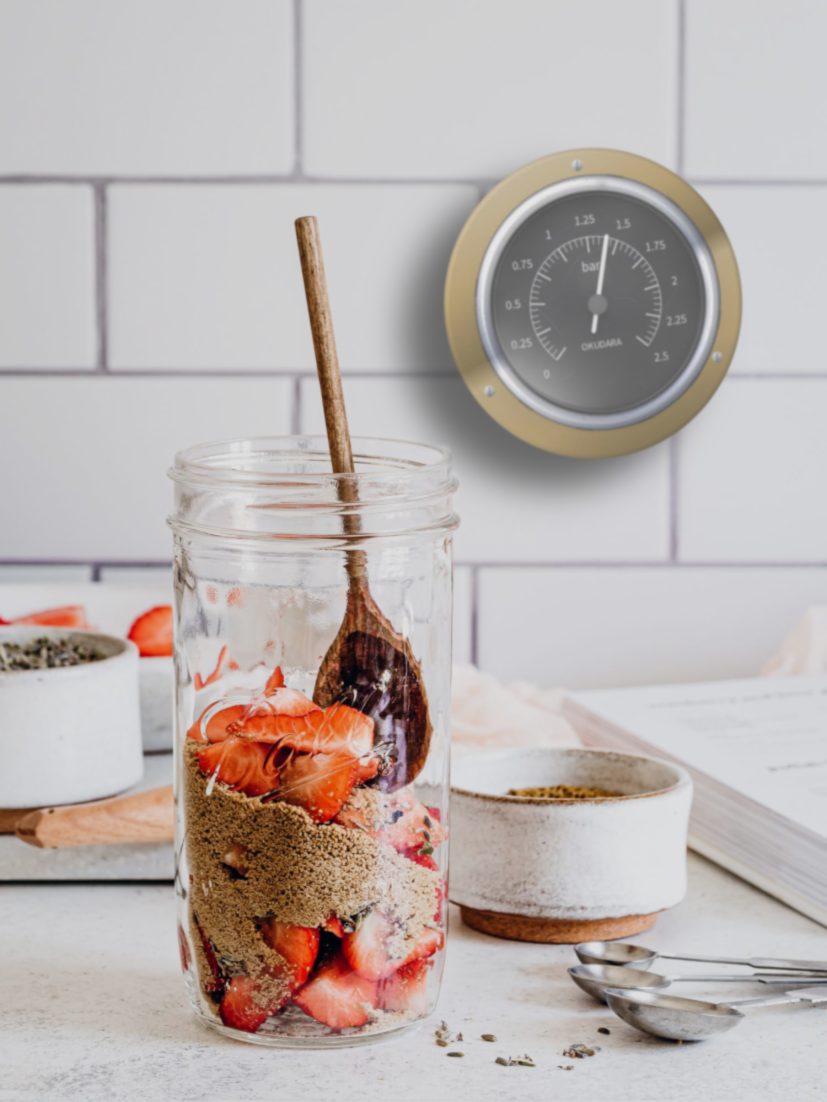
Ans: {"value": 1.4, "unit": "bar"}
